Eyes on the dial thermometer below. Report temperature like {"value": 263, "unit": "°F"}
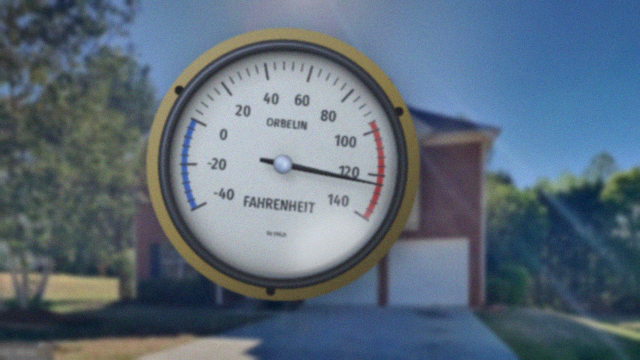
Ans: {"value": 124, "unit": "°F"}
